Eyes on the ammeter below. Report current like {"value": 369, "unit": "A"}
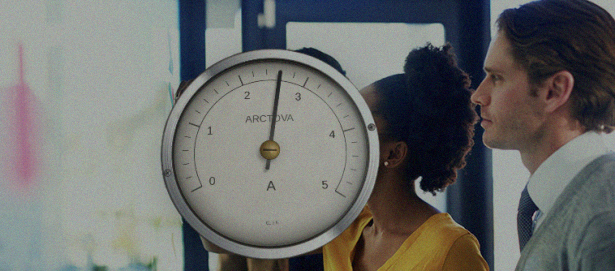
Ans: {"value": 2.6, "unit": "A"}
